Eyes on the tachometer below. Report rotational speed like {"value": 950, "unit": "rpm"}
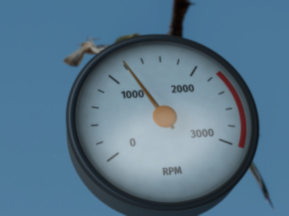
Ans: {"value": 1200, "unit": "rpm"}
